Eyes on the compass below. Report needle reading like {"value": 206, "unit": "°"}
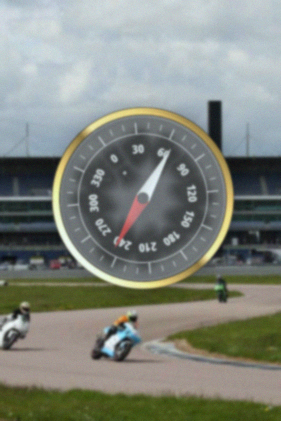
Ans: {"value": 245, "unit": "°"}
